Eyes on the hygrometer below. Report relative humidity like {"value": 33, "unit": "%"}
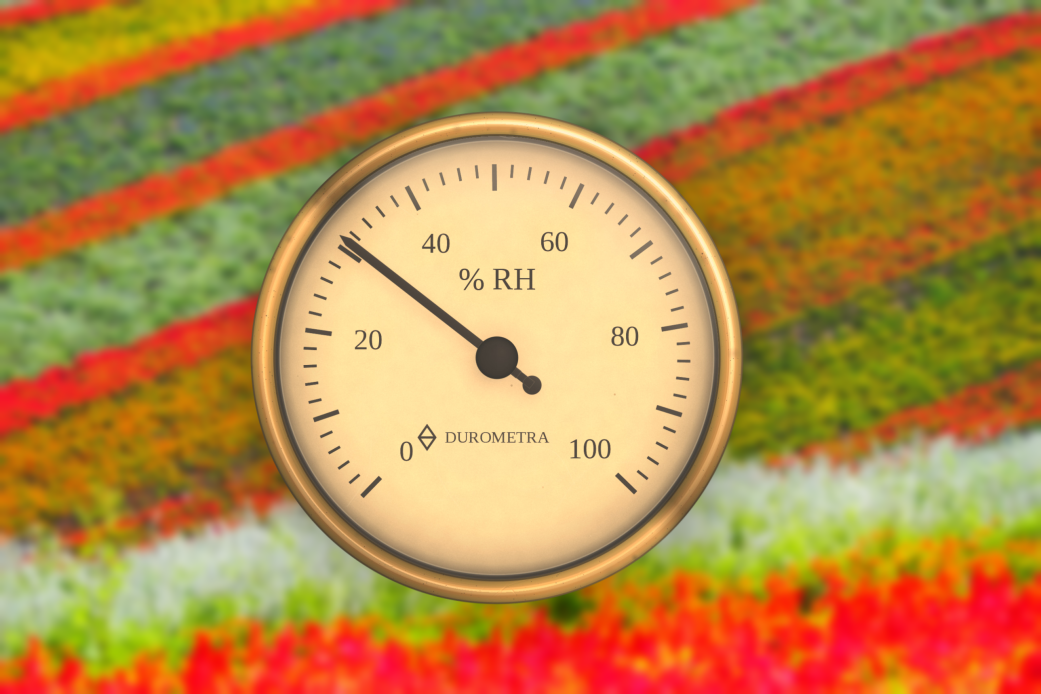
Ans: {"value": 31, "unit": "%"}
